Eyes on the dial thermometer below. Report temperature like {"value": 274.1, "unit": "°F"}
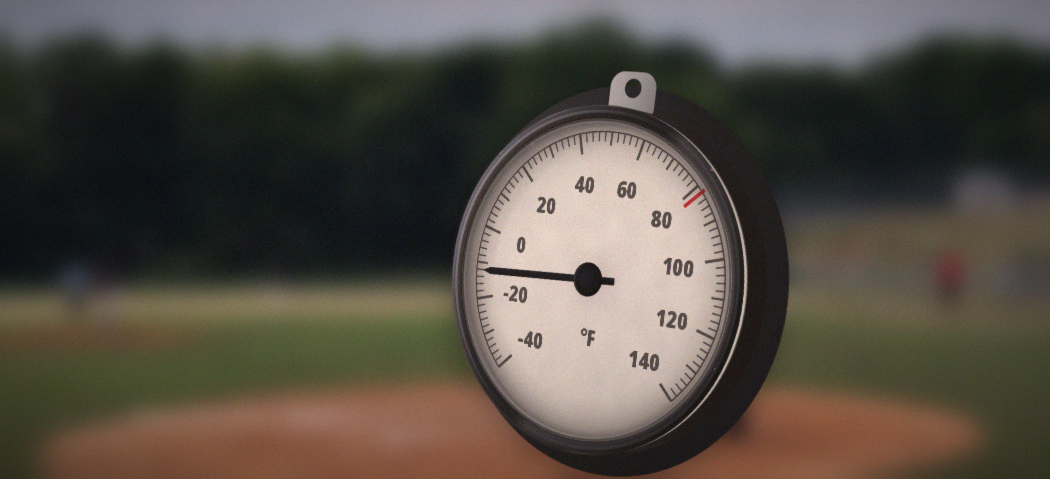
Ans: {"value": -12, "unit": "°F"}
